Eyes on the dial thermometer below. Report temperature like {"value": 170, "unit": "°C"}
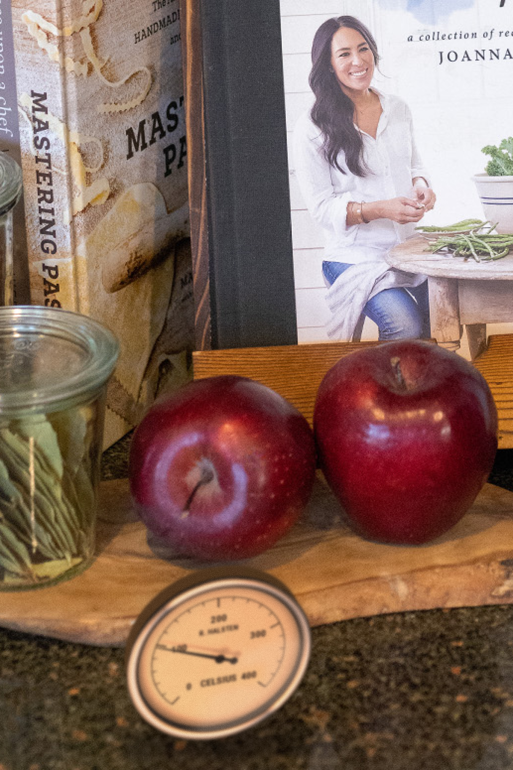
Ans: {"value": 100, "unit": "°C"}
